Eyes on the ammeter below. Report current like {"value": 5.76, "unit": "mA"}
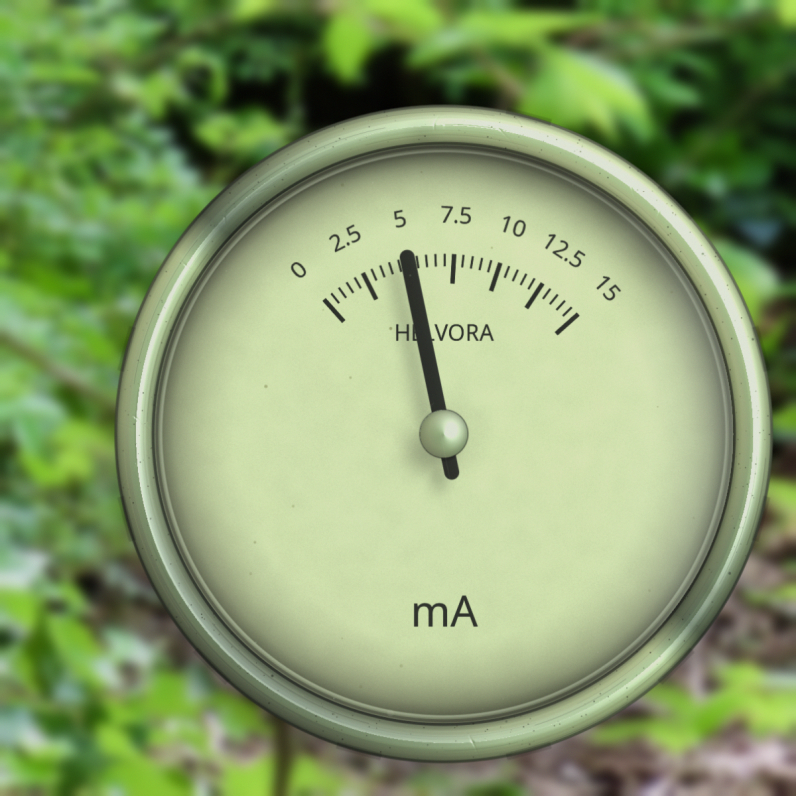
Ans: {"value": 5, "unit": "mA"}
